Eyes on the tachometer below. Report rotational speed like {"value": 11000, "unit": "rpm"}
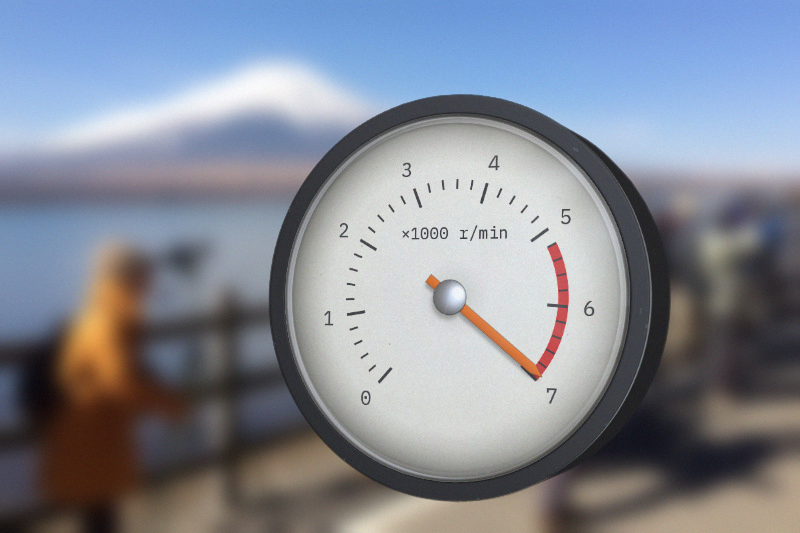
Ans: {"value": 6900, "unit": "rpm"}
